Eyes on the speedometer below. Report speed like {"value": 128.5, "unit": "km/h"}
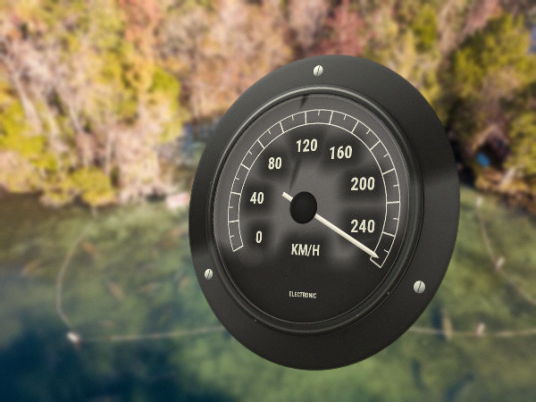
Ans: {"value": 255, "unit": "km/h"}
